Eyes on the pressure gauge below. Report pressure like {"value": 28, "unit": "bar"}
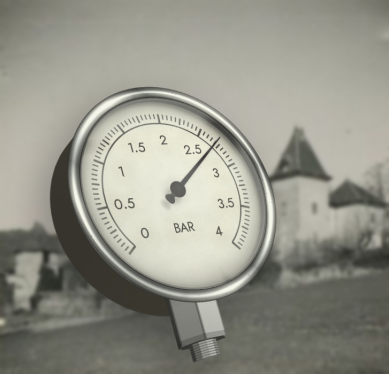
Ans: {"value": 2.7, "unit": "bar"}
